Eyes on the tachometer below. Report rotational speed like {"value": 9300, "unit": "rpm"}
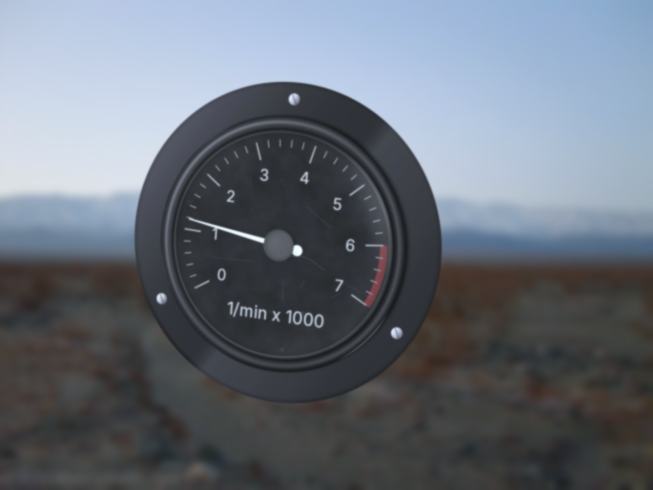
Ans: {"value": 1200, "unit": "rpm"}
